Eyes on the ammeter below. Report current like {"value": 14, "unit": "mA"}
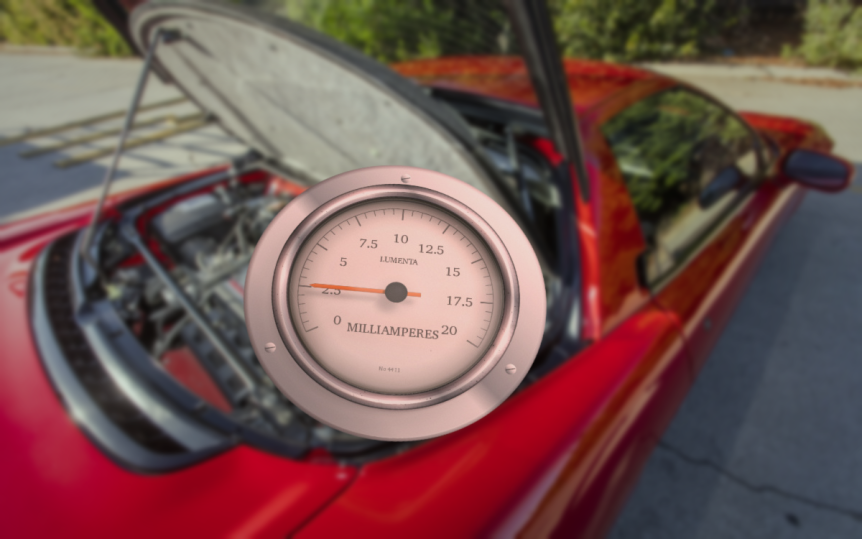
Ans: {"value": 2.5, "unit": "mA"}
